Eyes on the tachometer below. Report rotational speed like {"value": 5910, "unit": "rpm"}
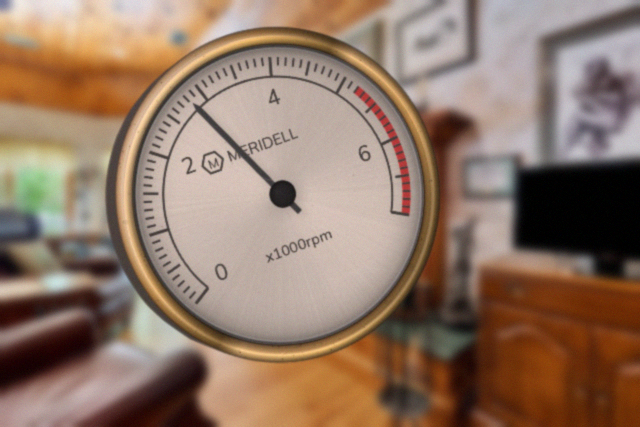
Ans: {"value": 2800, "unit": "rpm"}
